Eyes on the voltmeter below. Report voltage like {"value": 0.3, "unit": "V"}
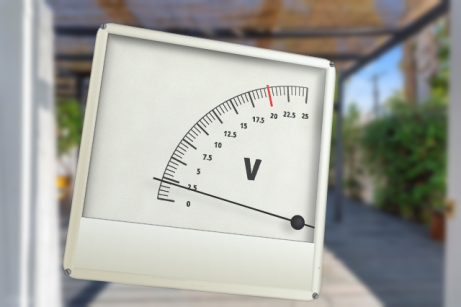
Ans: {"value": 2, "unit": "V"}
